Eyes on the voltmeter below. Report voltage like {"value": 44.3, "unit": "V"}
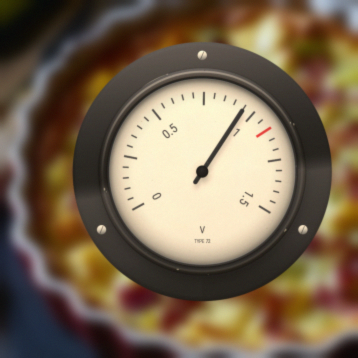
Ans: {"value": 0.95, "unit": "V"}
